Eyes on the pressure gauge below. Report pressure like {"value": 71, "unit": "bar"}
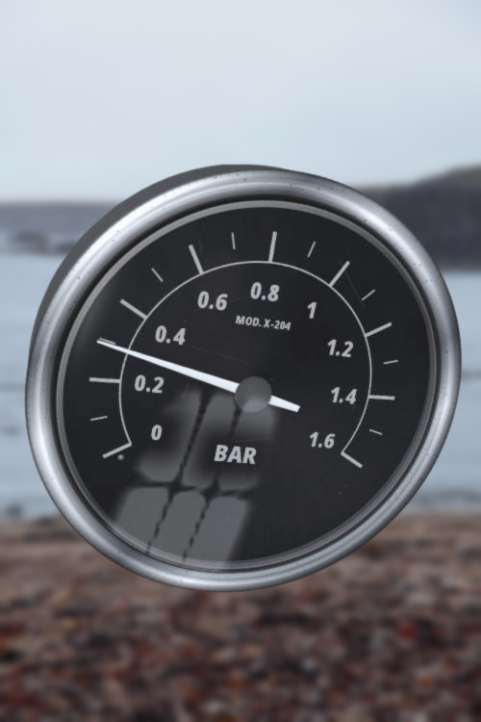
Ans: {"value": 0.3, "unit": "bar"}
